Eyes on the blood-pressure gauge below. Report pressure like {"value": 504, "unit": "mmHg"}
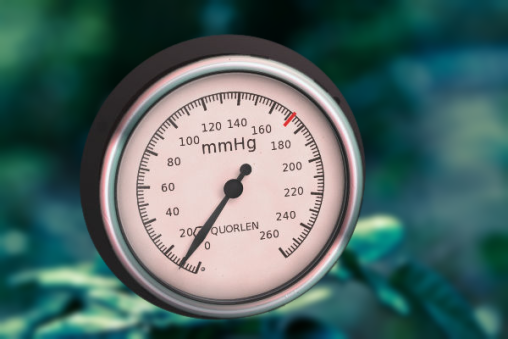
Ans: {"value": 10, "unit": "mmHg"}
